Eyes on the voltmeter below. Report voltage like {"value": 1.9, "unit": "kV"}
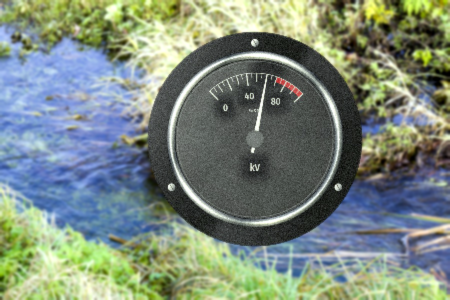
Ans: {"value": 60, "unit": "kV"}
